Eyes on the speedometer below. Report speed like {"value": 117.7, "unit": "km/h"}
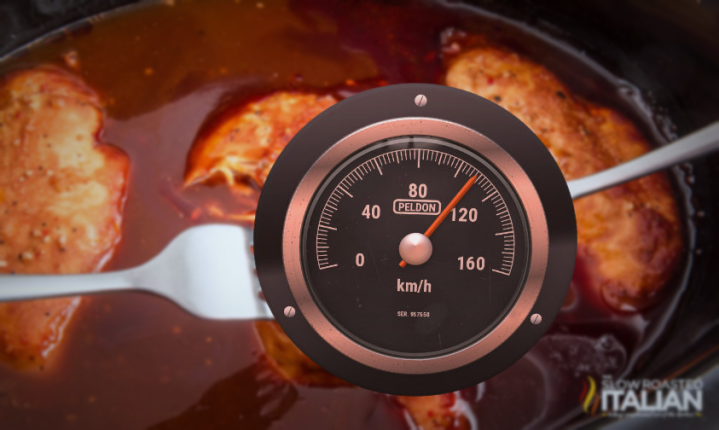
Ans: {"value": 108, "unit": "km/h"}
